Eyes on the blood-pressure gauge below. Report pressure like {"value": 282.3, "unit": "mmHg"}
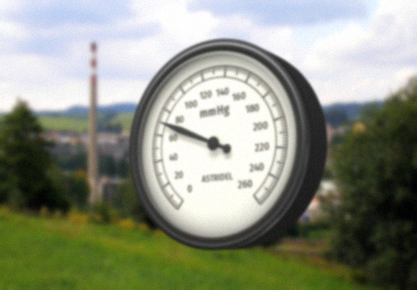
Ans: {"value": 70, "unit": "mmHg"}
